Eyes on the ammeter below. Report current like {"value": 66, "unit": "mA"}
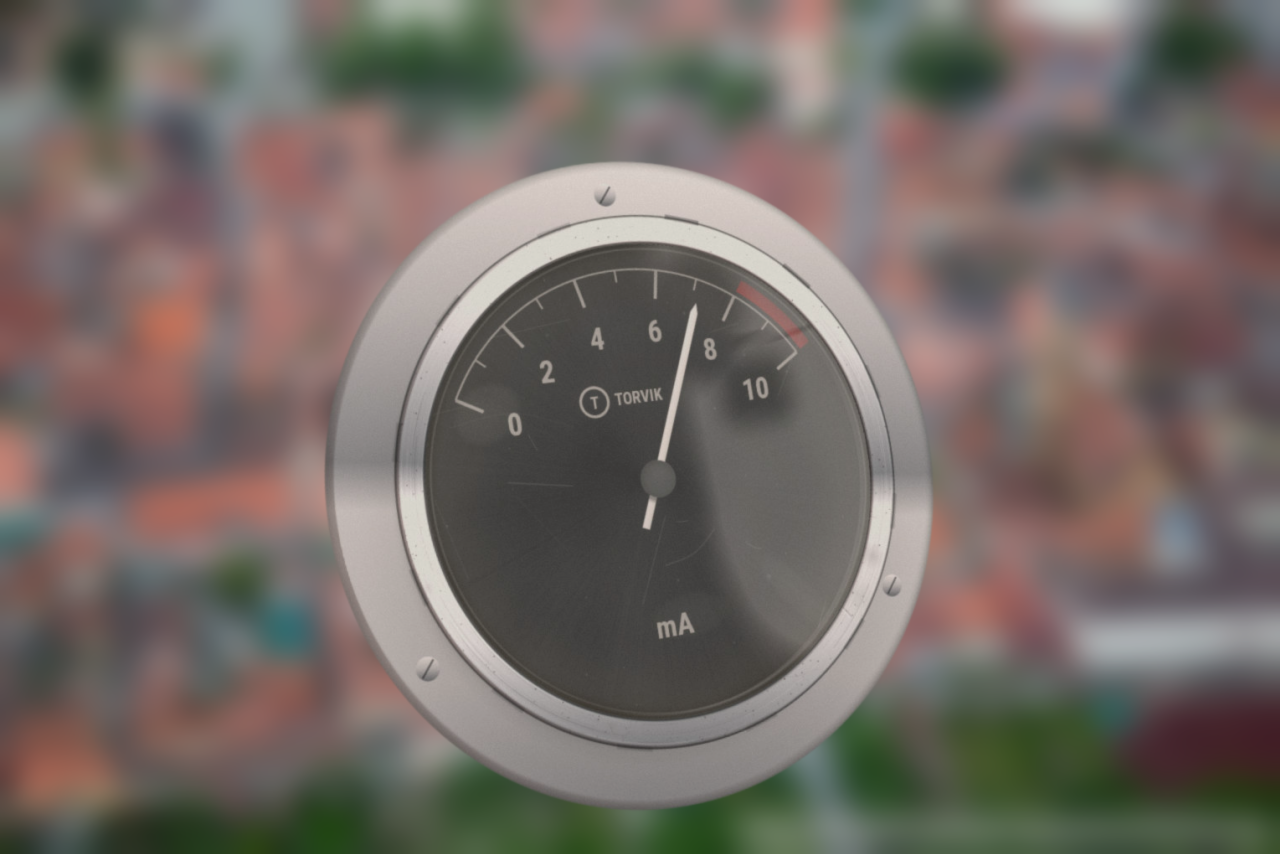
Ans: {"value": 7, "unit": "mA"}
